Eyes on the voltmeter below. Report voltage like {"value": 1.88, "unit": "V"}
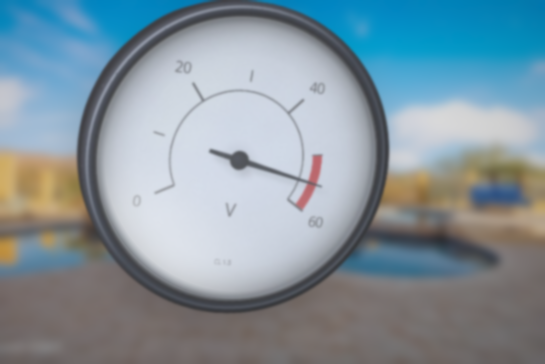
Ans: {"value": 55, "unit": "V"}
